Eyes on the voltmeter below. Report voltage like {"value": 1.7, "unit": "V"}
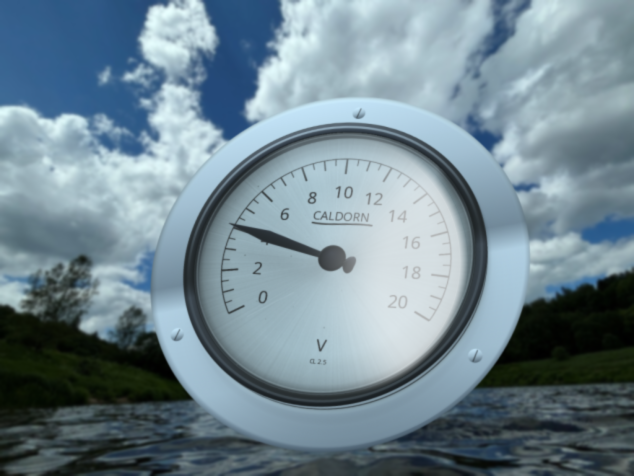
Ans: {"value": 4, "unit": "V"}
